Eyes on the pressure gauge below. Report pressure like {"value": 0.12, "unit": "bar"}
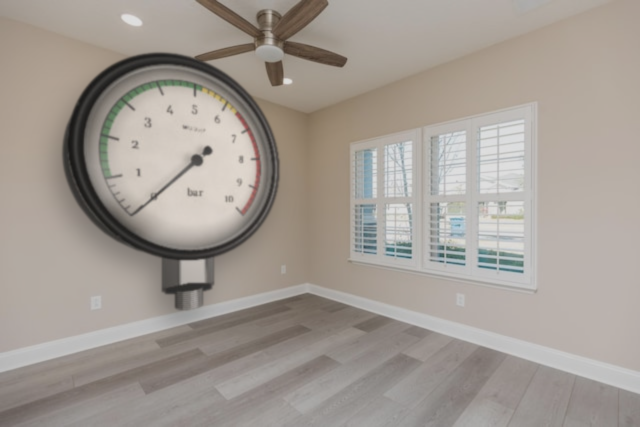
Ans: {"value": 0, "unit": "bar"}
